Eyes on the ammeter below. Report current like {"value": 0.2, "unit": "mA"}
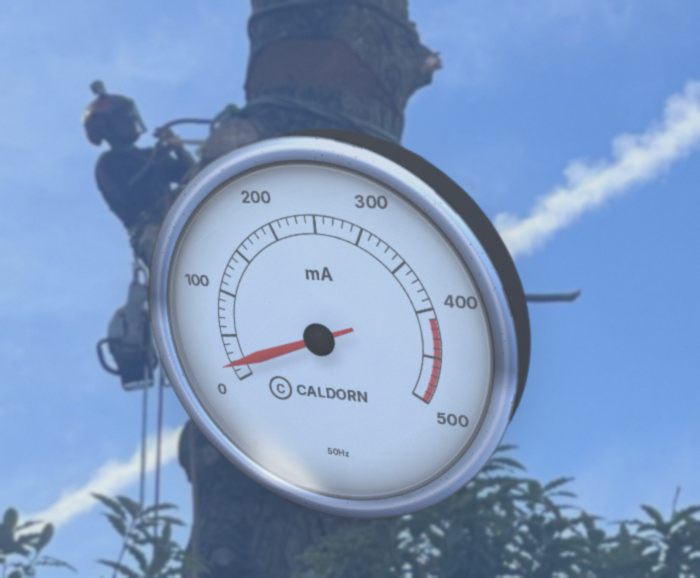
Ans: {"value": 20, "unit": "mA"}
